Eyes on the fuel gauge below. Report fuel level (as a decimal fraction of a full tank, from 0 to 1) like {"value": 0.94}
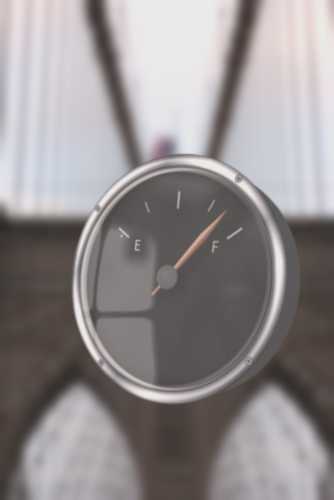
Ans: {"value": 0.875}
